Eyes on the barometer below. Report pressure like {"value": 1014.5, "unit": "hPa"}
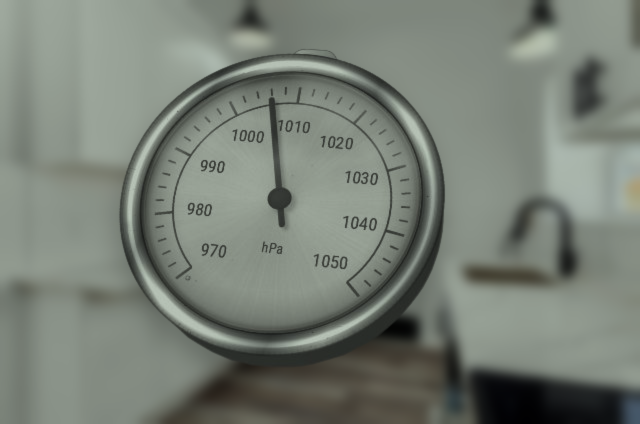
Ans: {"value": 1006, "unit": "hPa"}
